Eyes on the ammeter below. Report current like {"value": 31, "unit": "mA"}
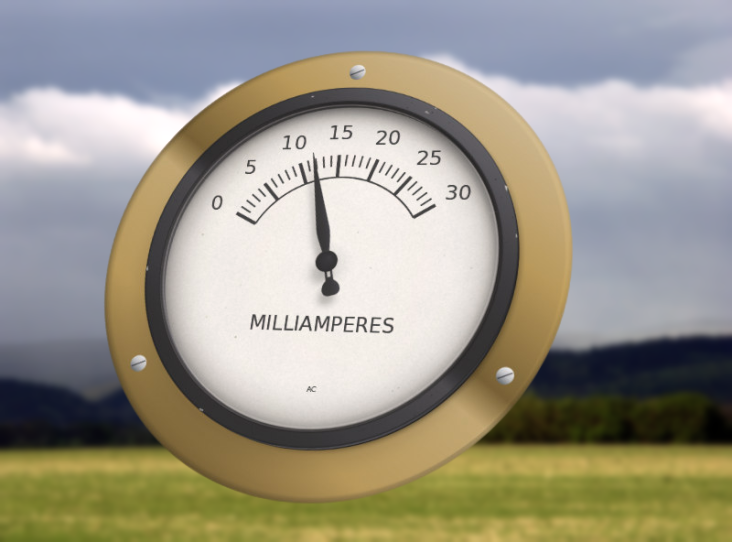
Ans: {"value": 12, "unit": "mA"}
